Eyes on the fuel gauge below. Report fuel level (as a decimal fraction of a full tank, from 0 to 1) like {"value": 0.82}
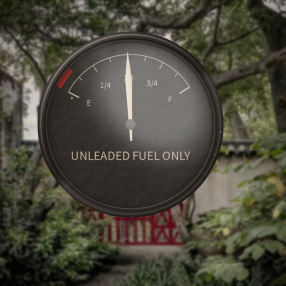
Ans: {"value": 0.5}
